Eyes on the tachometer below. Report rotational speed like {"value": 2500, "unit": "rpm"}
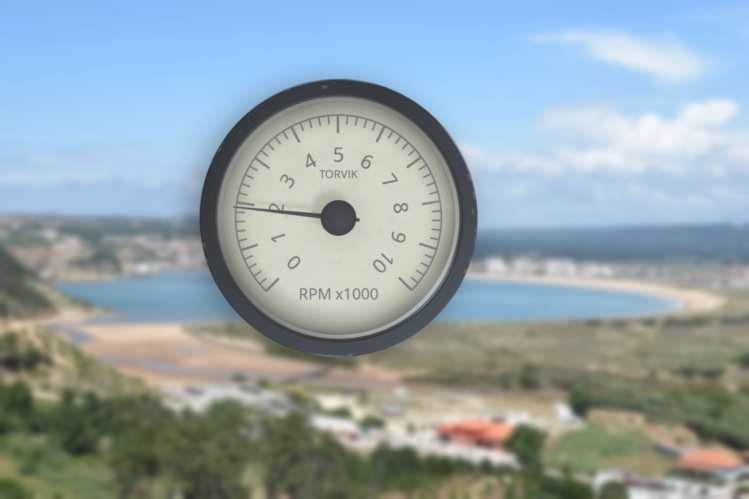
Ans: {"value": 1900, "unit": "rpm"}
